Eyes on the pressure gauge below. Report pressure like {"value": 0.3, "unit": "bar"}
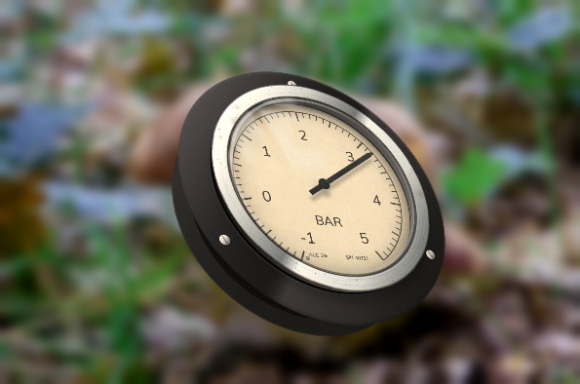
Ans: {"value": 3.2, "unit": "bar"}
